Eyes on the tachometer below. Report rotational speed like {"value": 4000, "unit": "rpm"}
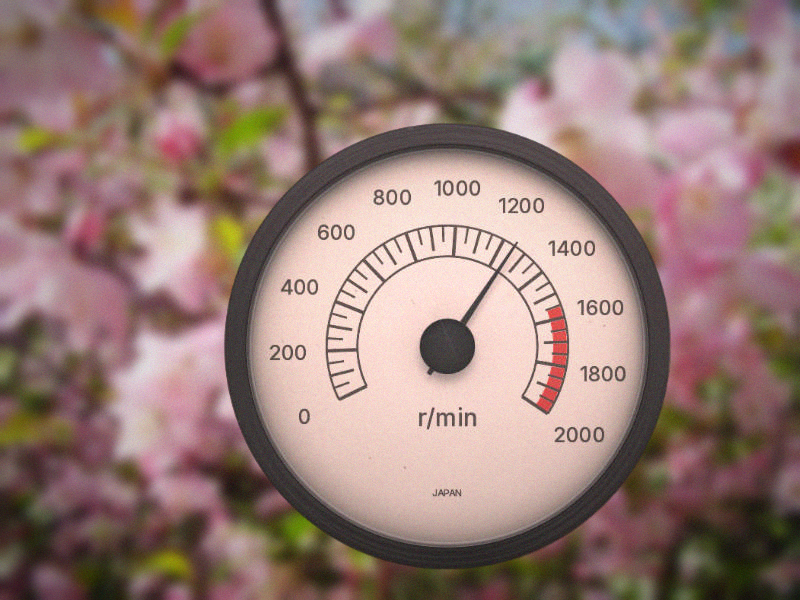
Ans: {"value": 1250, "unit": "rpm"}
